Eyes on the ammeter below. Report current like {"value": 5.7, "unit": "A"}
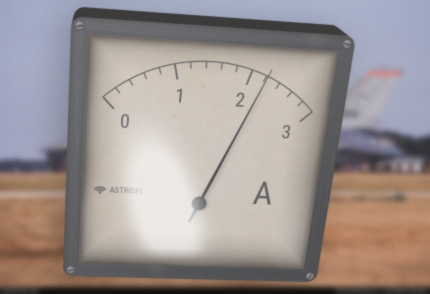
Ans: {"value": 2.2, "unit": "A"}
